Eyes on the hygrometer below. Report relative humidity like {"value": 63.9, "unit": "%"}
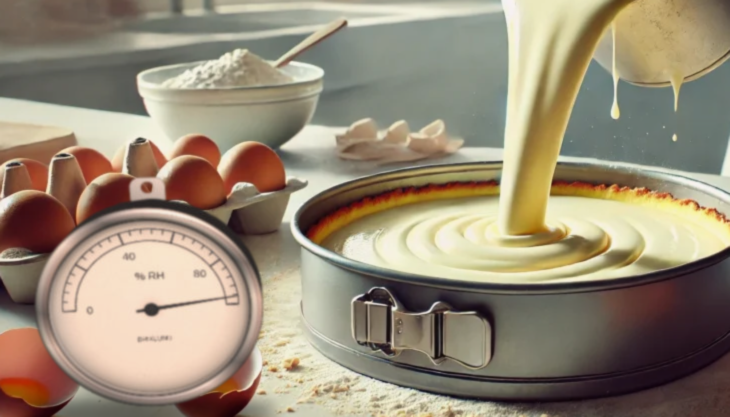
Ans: {"value": 96, "unit": "%"}
